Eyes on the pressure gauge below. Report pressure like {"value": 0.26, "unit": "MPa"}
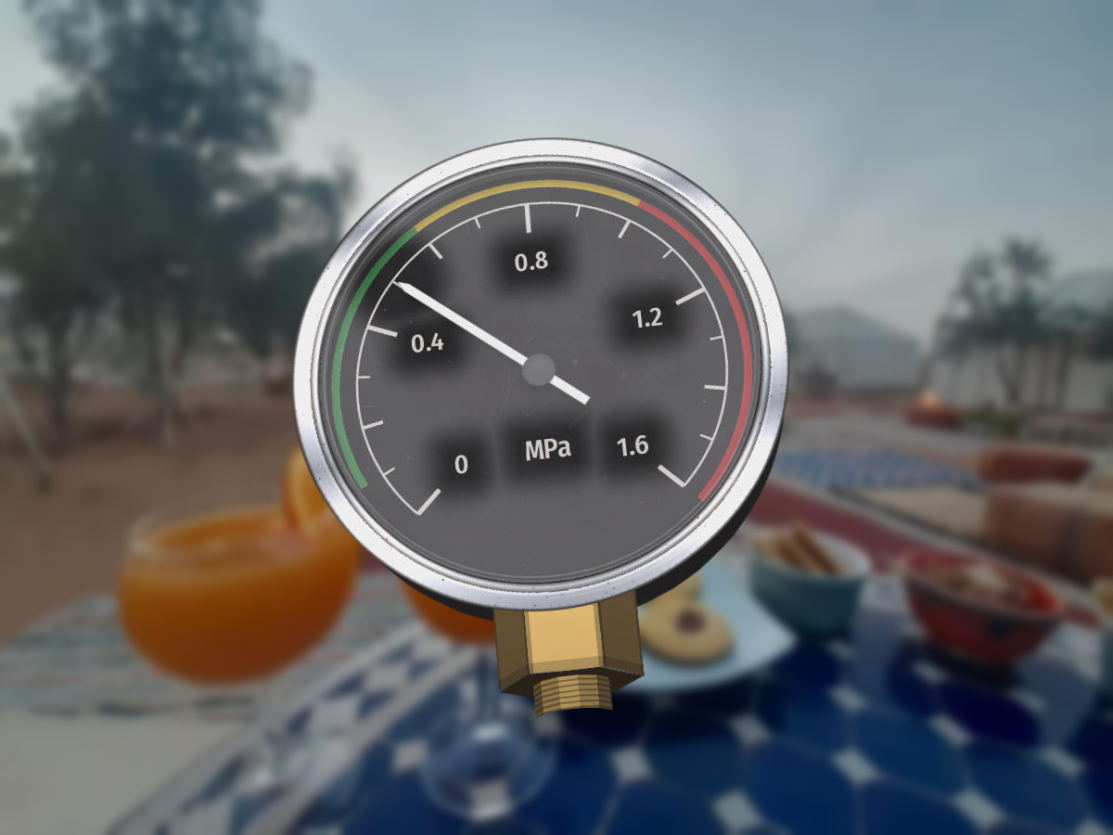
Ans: {"value": 0.5, "unit": "MPa"}
